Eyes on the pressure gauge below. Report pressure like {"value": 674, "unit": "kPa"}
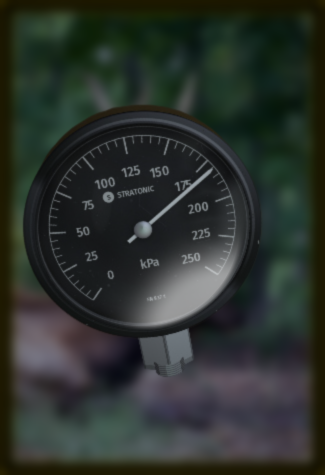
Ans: {"value": 180, "unit": "kPa"}
